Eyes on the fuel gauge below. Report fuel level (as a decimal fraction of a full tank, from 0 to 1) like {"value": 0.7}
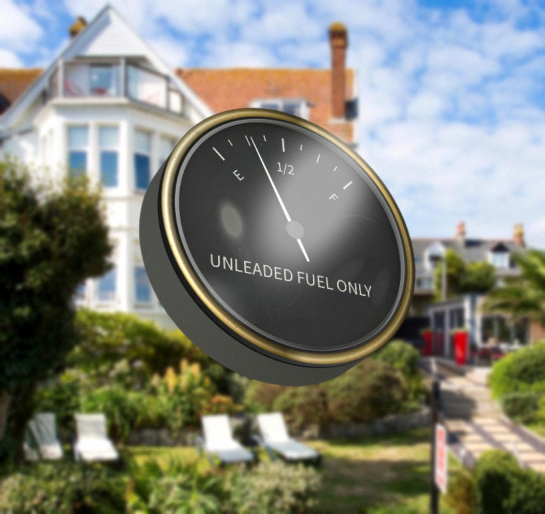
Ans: {"value": 0.25}
